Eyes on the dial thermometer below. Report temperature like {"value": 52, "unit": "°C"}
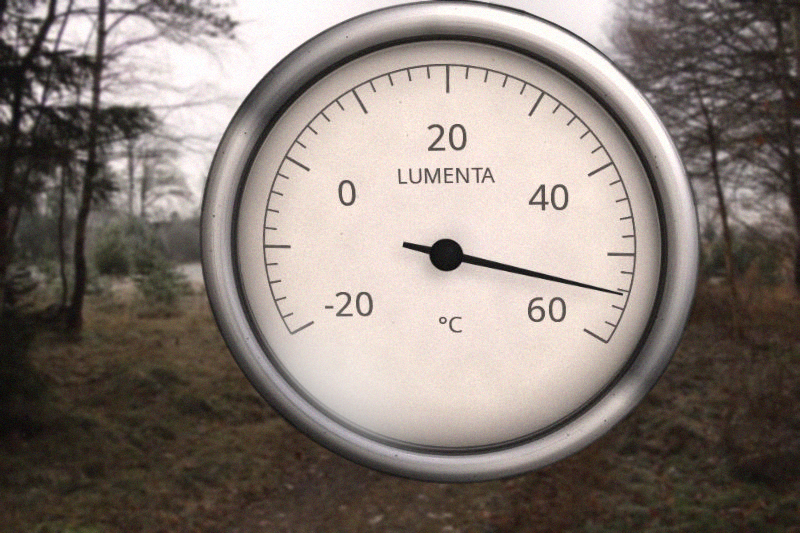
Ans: {"value": 54, "unit": "°C"}
